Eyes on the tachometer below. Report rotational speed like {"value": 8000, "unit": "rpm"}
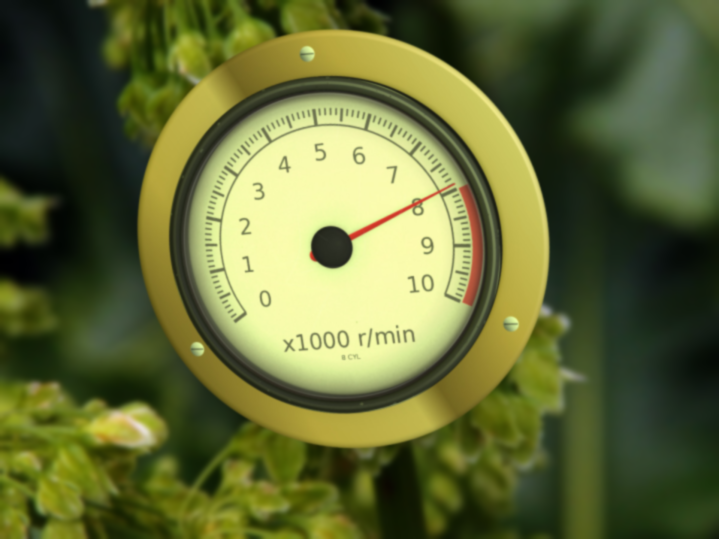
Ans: {"value": 7900, "unit": "rpm"}
